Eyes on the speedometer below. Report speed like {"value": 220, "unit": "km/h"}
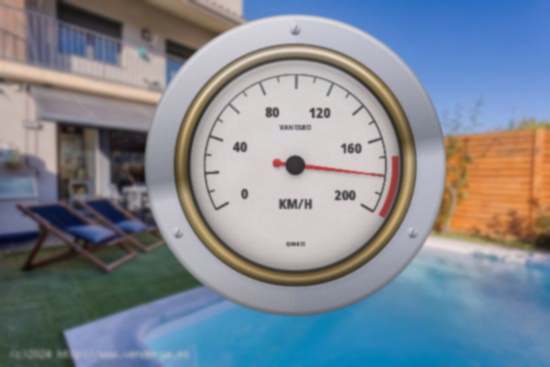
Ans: {"value": 180, "unit": "km/h"}
